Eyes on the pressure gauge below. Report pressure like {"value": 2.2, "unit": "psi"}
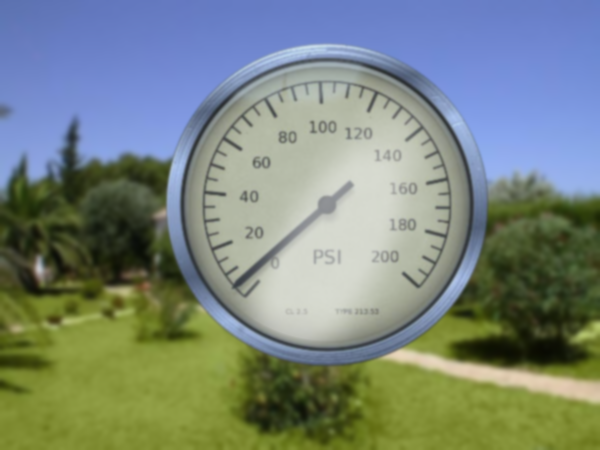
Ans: {"value": 5, "unit": "psi"}
